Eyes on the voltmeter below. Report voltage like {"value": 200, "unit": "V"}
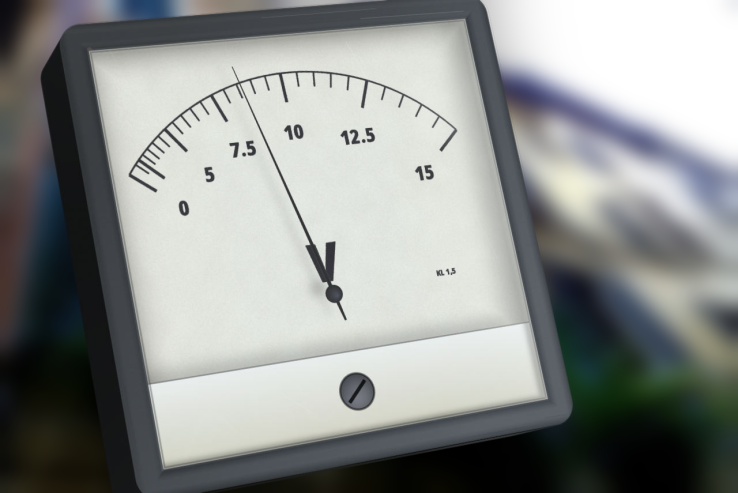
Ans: {"value": 8.5, "unit": "V"}
